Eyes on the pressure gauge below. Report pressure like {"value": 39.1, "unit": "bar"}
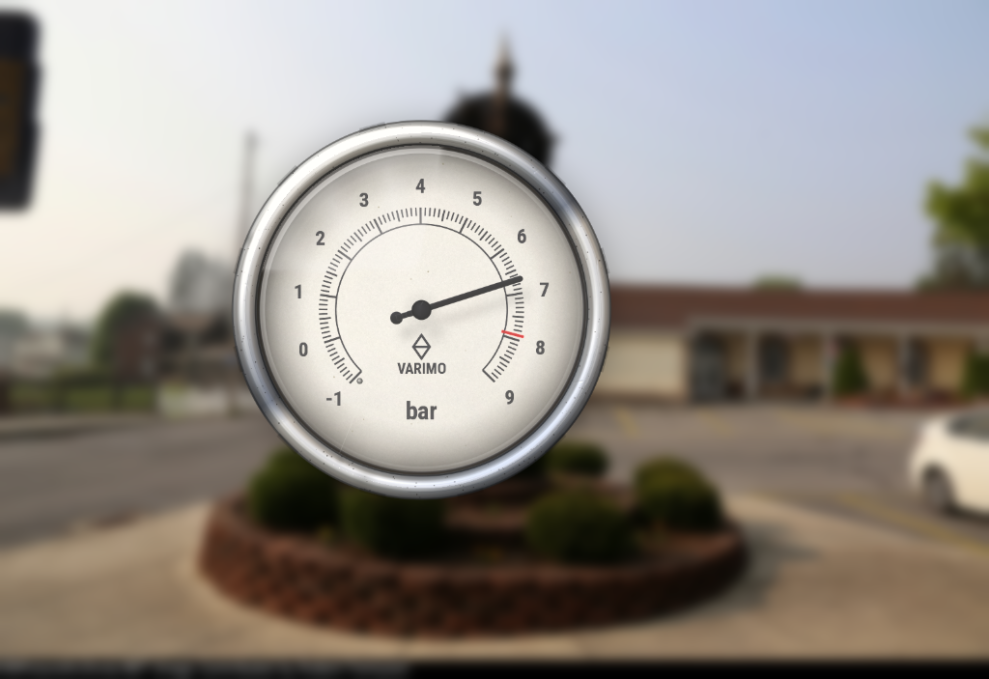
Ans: {"value": 6.7, "unit": "bar"}
